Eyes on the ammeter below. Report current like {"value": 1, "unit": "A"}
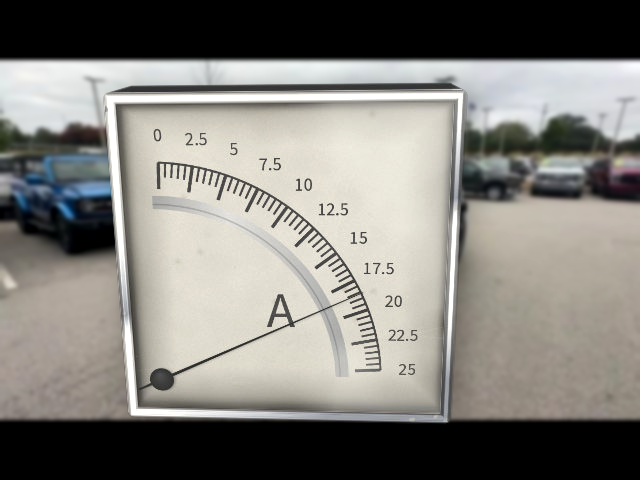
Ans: {"value": 18.5, "unit": "A"}
